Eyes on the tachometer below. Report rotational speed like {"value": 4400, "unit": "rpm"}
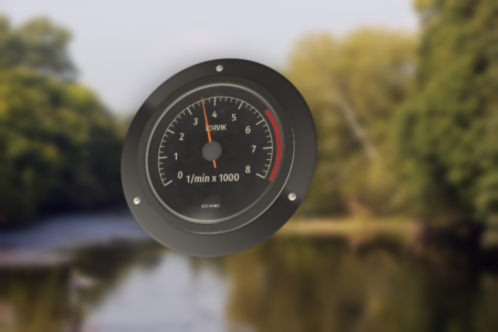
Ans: {"value": 3600, "unit": "rpm"}
